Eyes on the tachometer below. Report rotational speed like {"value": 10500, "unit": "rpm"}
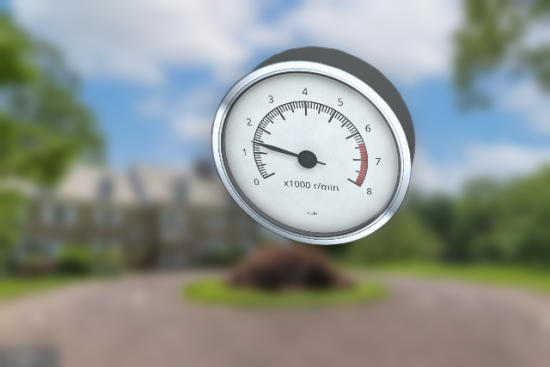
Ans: {"value": 1500, "unit": "rpm"}
